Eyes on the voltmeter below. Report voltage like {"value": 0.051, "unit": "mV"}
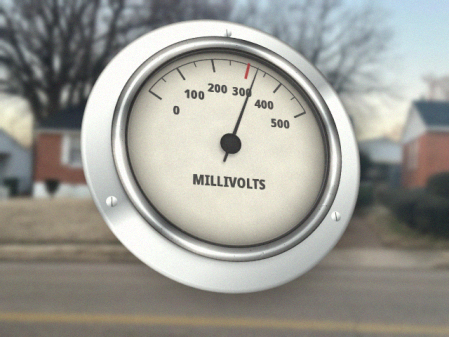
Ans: {"value": 325, "unit": "mV"}
